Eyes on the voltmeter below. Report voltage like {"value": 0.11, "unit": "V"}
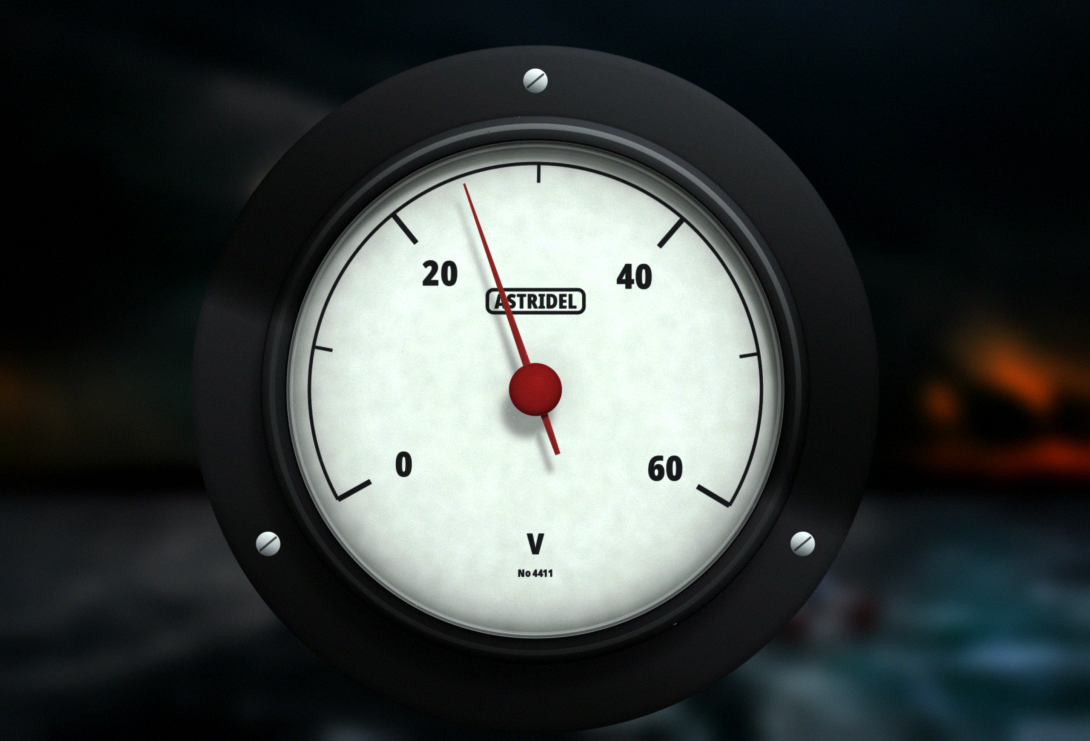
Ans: {"value": 25, "unit": "V"}
